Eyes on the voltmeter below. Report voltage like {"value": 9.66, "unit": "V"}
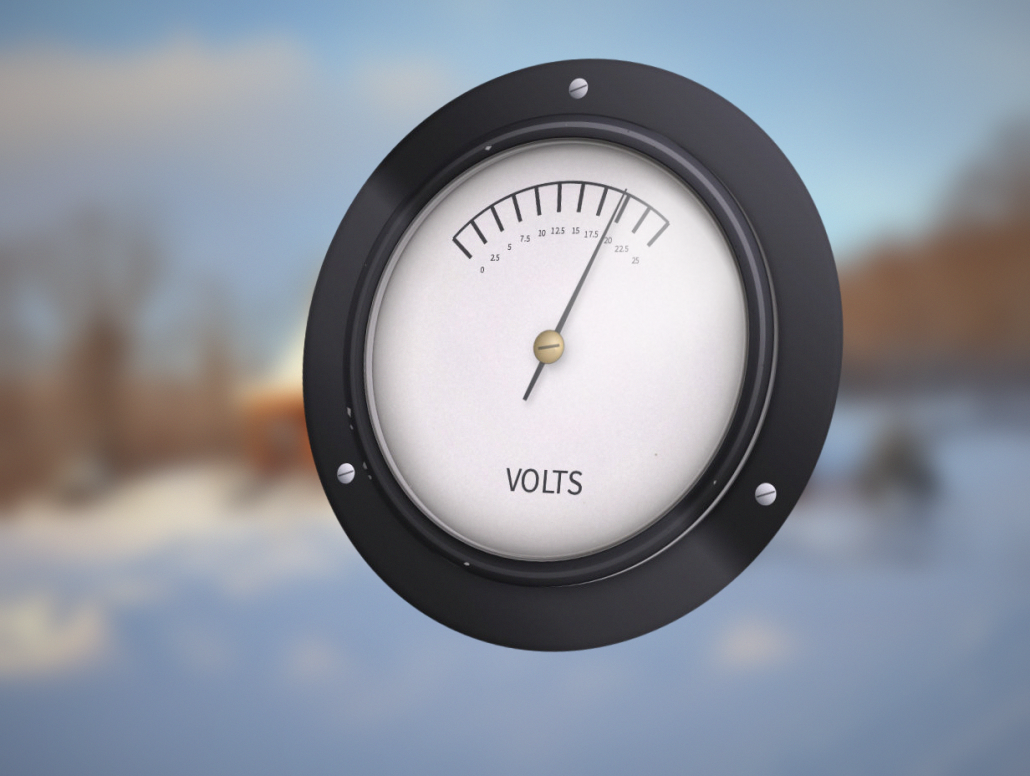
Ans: {"value": 20, "unit": "V"}
